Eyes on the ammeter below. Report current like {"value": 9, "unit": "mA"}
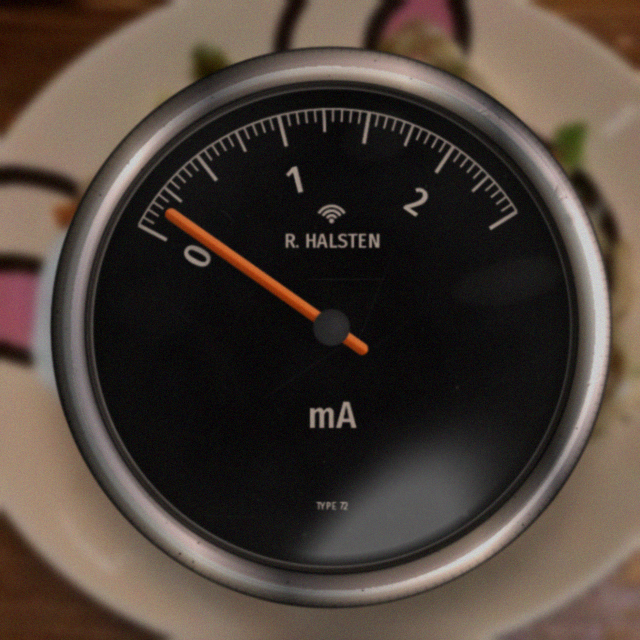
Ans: {"value": 0.15, "unit": "mA"}
